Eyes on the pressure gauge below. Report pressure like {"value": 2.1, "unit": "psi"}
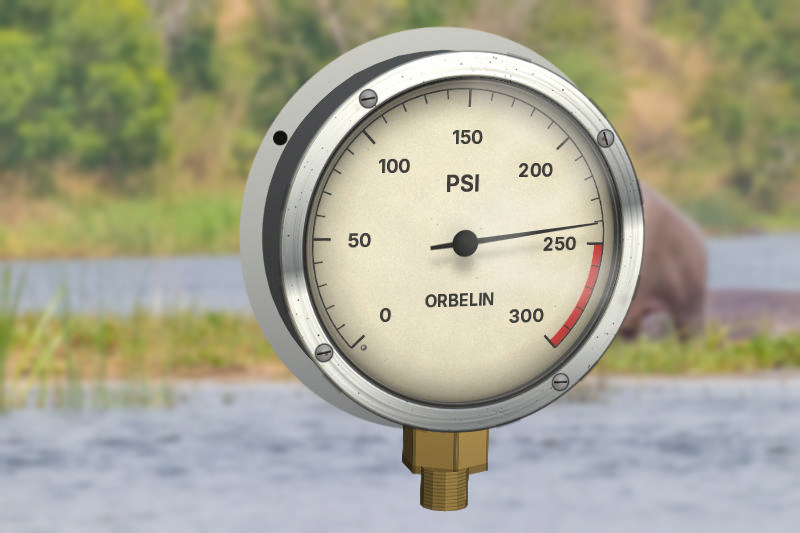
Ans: {"value": 240, "unit": "psi"}
